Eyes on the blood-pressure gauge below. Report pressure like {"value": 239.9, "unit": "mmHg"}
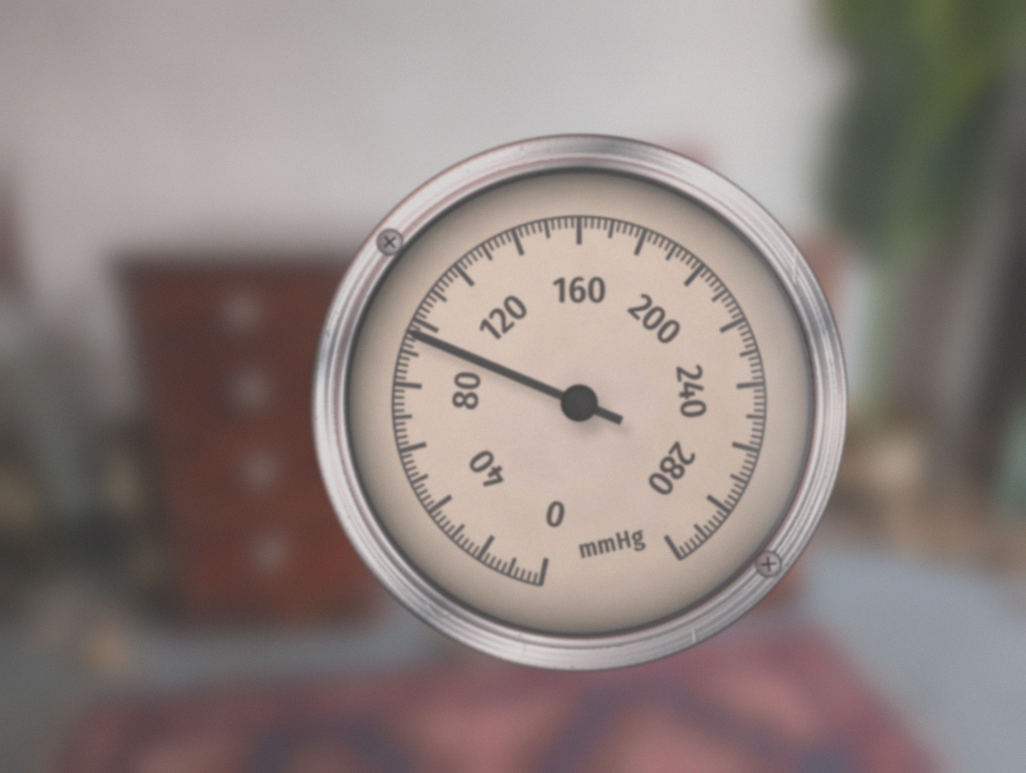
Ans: {"value": 96, "unit": "mmHg"}
